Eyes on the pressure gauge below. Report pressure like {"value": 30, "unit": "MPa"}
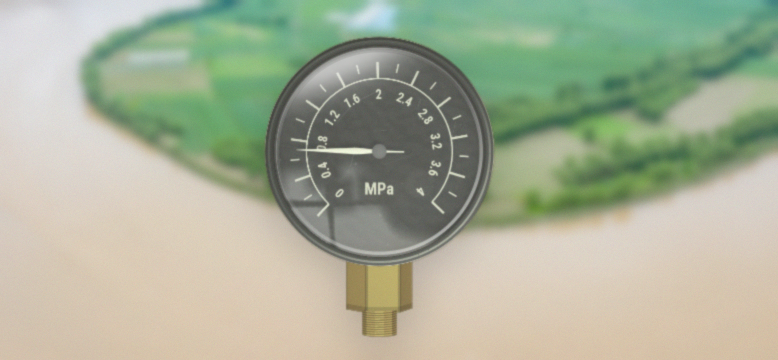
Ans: {"value": 0.7, "unit": "MPa"}
